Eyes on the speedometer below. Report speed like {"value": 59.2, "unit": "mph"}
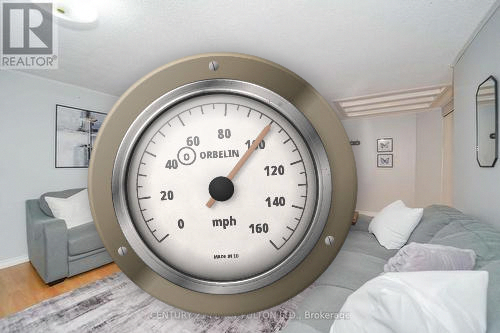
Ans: {"value": 100, "unit": "mph"}
